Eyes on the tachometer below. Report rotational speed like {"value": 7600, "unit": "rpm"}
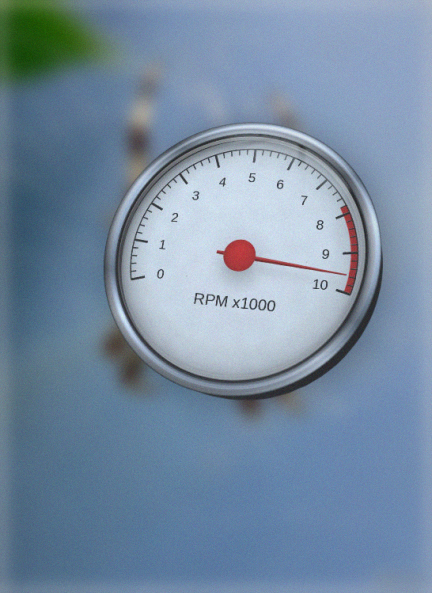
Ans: {"value": 9600, "unit": "rpm"}
